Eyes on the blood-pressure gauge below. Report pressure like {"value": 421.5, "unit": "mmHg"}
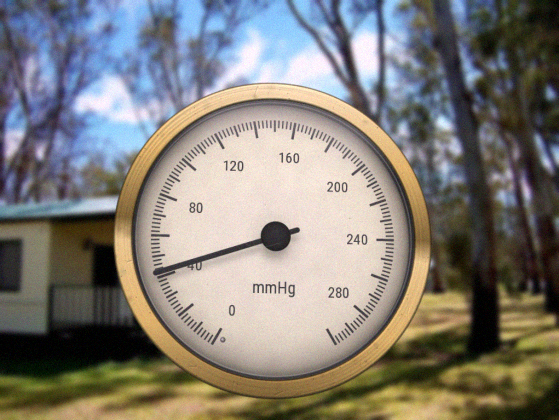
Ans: {"value": 42, "unit": "mmHg"}
